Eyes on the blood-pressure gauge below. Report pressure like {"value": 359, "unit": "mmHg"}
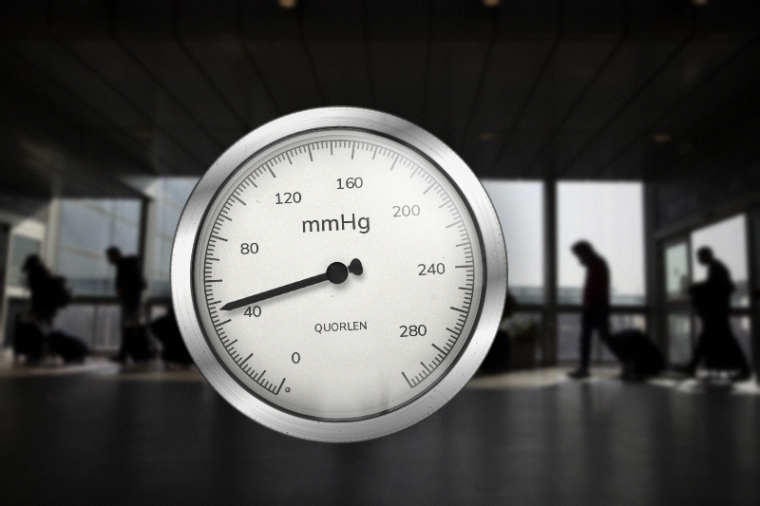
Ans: {"value": 46, "unit": "mmHg"}
